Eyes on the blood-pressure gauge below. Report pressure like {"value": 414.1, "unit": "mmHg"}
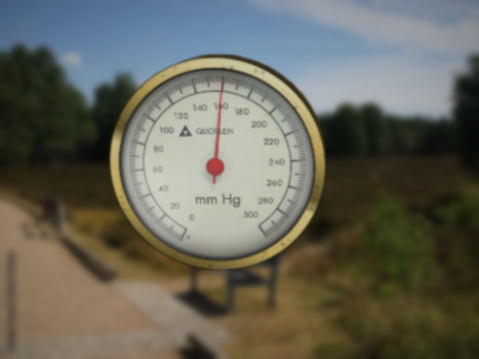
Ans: {"value": 160, "unit": "mmHg"}
